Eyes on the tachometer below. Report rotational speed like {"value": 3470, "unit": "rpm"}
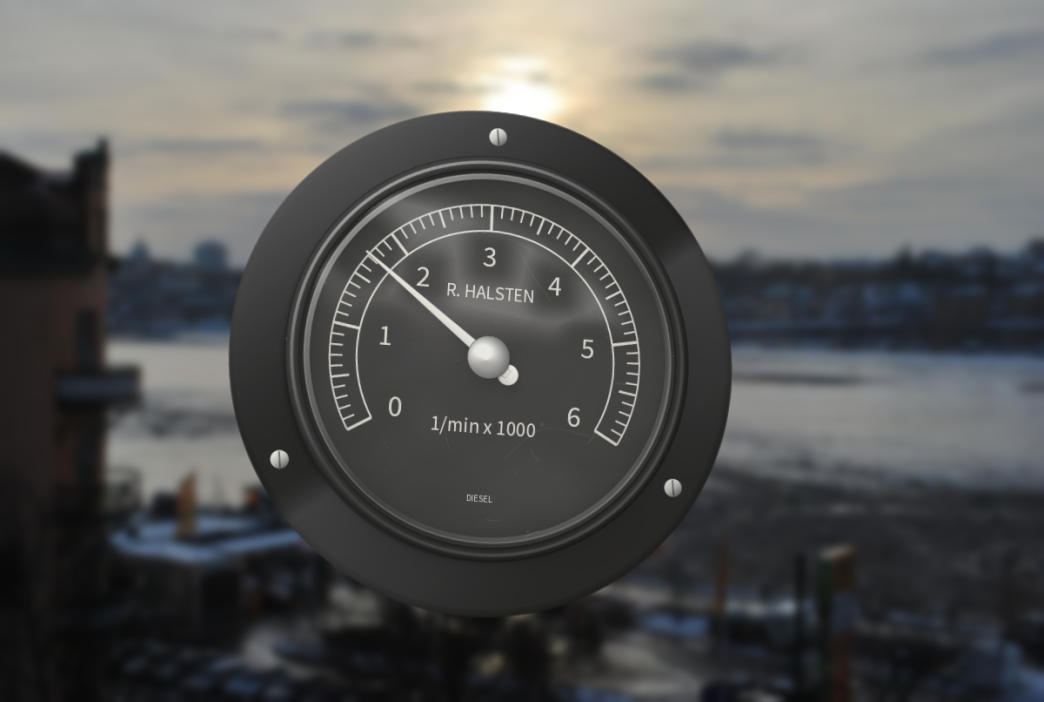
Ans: {"value": 1700, "unit": "rpm"}
